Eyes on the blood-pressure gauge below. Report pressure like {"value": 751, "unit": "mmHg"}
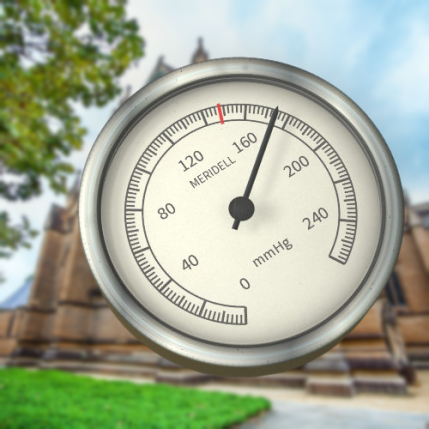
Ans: {"value": 174, "unit": "mmHg"}
